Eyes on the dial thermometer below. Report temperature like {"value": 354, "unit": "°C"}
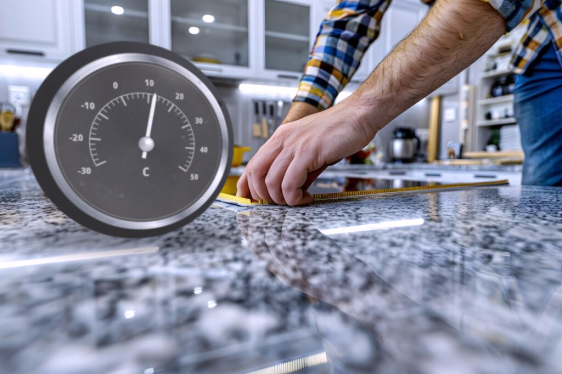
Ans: {"value": 12, "unit": "°C"}
